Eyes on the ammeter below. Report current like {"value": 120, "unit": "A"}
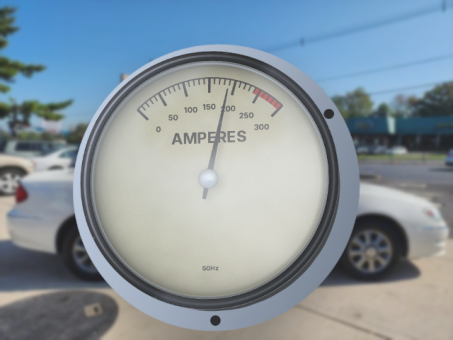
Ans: {"value": 190, "unit": "A"}
